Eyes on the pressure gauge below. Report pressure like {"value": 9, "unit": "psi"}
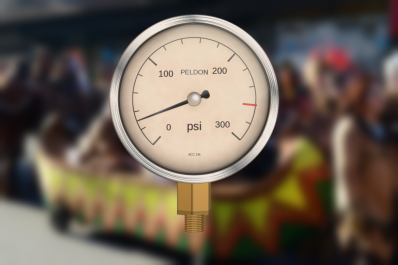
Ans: {"value": 30, "unit": "psi"}
